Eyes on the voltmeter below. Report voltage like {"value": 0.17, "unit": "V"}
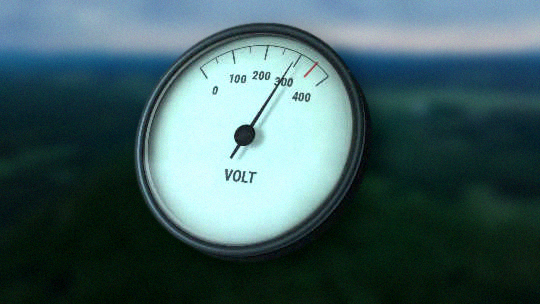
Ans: {"value": 300, "unit": "V"}
